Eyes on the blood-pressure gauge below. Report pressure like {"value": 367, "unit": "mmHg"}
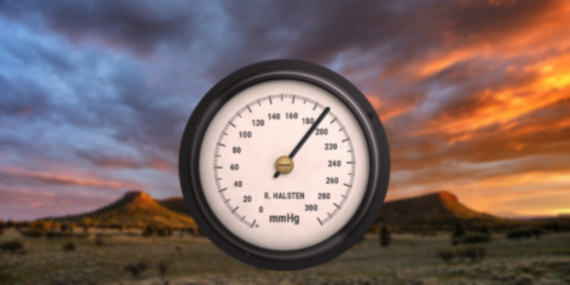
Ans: {"value": 190, "unit": "mmHg"}
